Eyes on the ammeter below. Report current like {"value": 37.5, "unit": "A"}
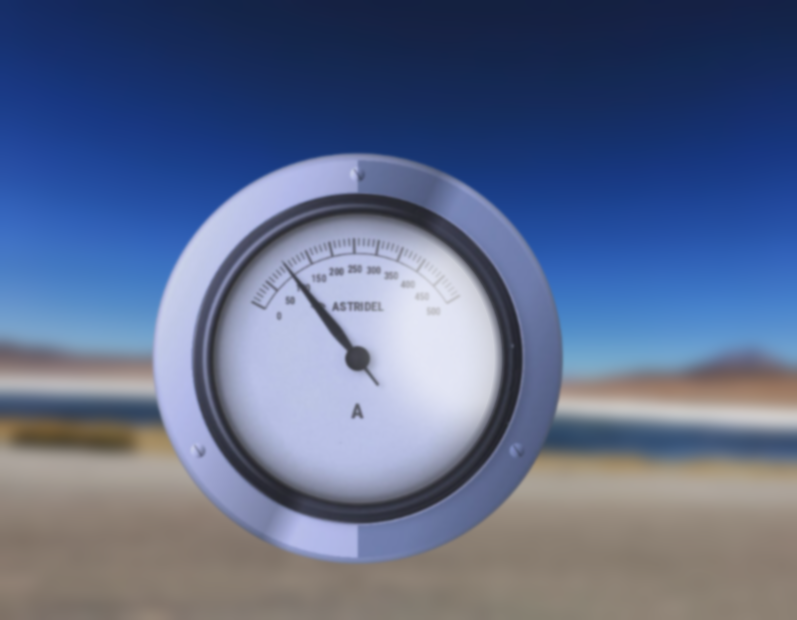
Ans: {"value": 100, "unit": "A"}
